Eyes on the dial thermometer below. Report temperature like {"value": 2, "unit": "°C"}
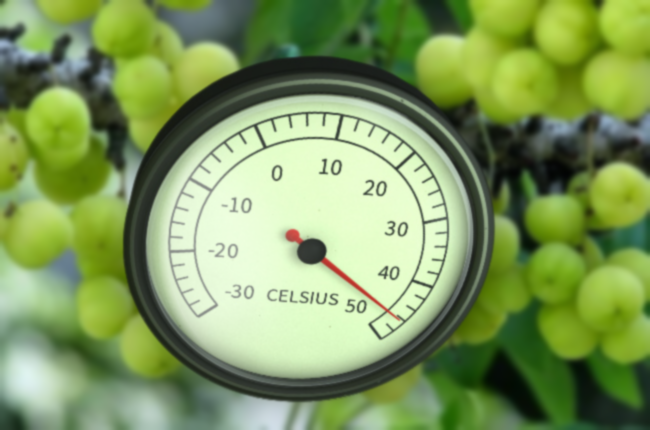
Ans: {"value": 46, "unit": "°C"}
